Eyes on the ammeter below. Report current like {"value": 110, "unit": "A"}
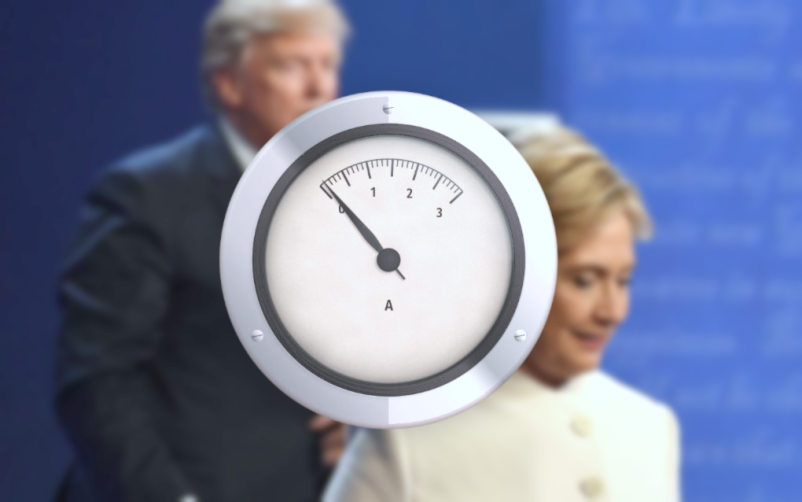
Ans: {"value": 0.1, "unit": "A"}
